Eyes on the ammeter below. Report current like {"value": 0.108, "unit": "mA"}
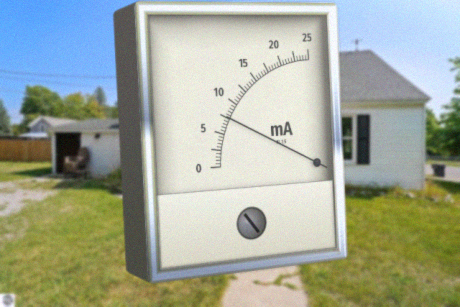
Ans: {"value": 7.5, "unit": "mA"}
